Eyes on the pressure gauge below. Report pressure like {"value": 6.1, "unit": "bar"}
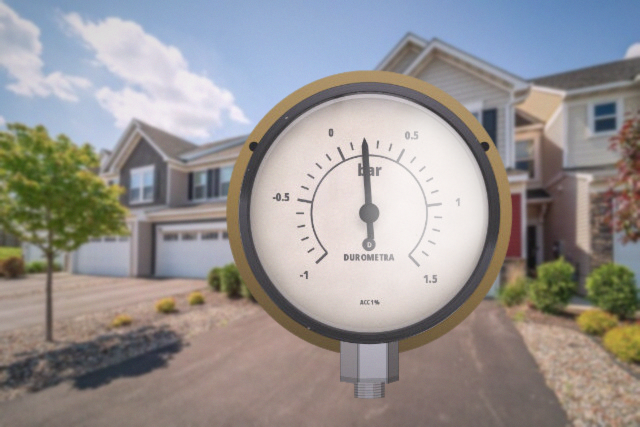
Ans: {"value": 0.2, "unit": "bar"}
